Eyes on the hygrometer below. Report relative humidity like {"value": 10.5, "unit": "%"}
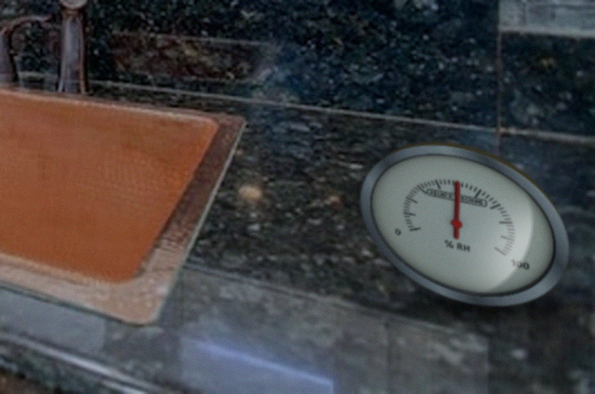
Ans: {"value": 50, "unit": "%"}
